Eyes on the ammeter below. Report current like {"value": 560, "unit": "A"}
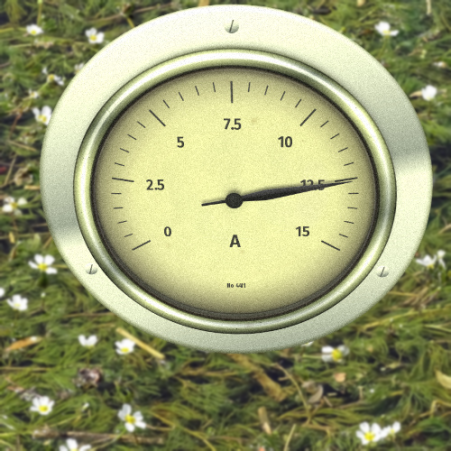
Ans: {"value": 12.5, "unit": "A"}
